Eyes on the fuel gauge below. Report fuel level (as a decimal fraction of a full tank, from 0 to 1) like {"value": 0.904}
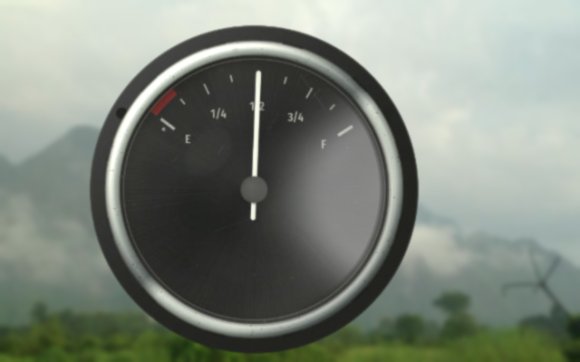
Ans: {"value": 0.5}
